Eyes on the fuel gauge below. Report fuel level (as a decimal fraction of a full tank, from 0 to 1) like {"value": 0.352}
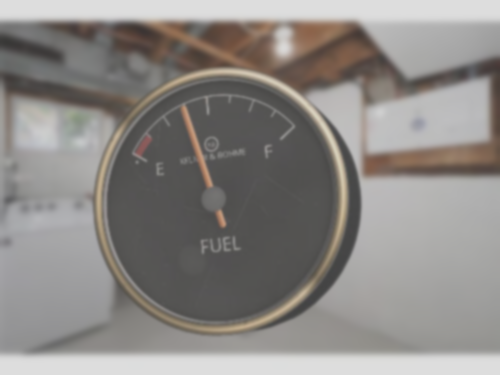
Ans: {"value": 0.375}
